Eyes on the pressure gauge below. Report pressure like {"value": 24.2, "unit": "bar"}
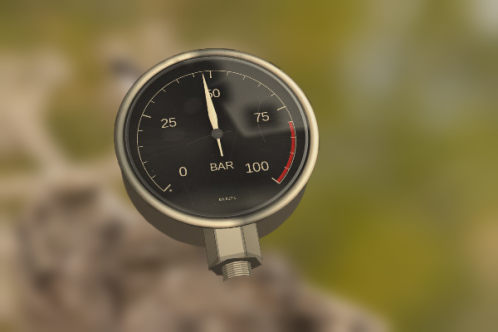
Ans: {"value": 47.5, "unit": "bar"}
